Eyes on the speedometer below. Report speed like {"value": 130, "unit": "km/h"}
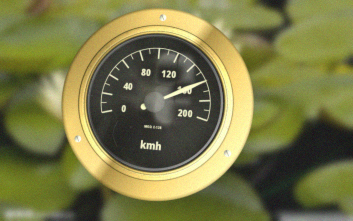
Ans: {"value": 160, "unit": "km/h"}
